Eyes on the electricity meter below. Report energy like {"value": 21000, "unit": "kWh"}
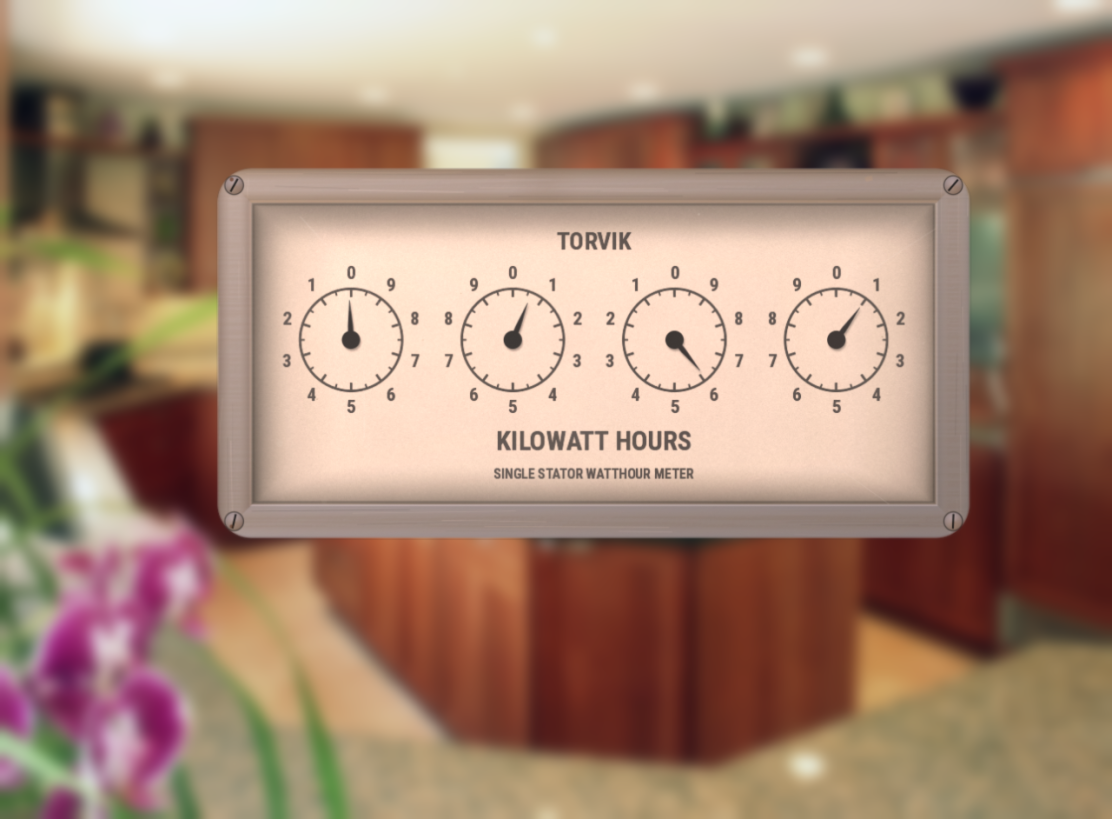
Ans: {"value": 61, "unit": "kWh"}
